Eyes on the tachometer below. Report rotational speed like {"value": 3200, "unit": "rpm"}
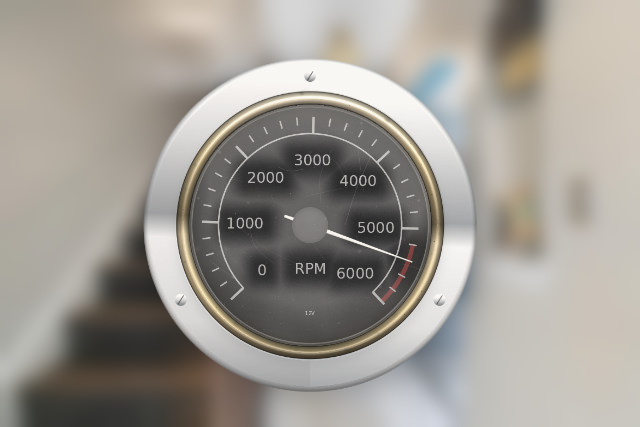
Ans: {"value": 5400, "unit": "rpm"}
